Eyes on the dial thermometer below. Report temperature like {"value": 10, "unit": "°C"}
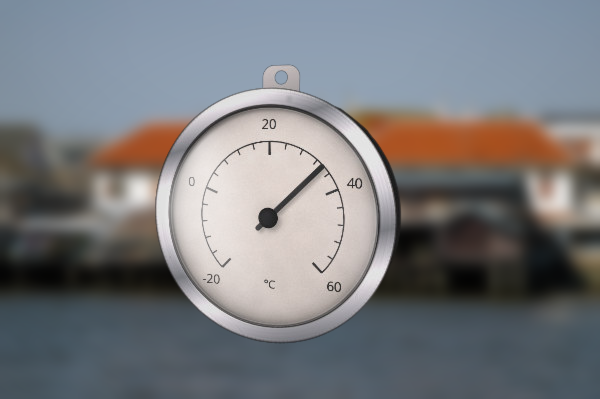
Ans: {"value": 34, "unit": "°C"}
